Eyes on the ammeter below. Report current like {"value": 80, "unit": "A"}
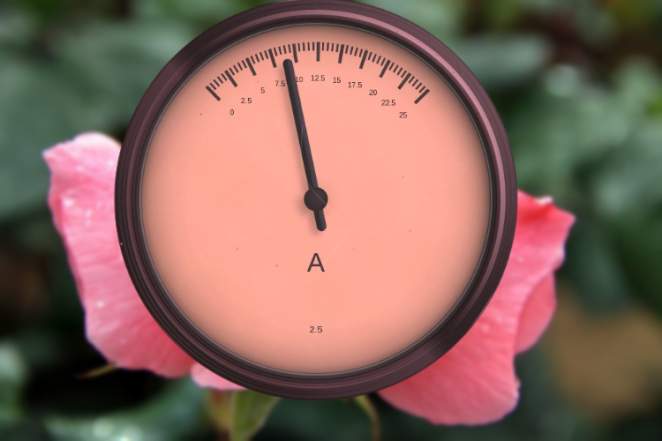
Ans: {"value": 9, "unit": "A"}
